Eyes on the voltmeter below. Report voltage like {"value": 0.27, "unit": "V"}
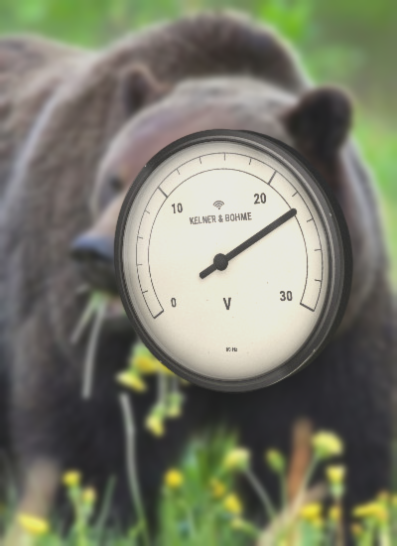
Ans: {"value": 23, "unit": "V"}
